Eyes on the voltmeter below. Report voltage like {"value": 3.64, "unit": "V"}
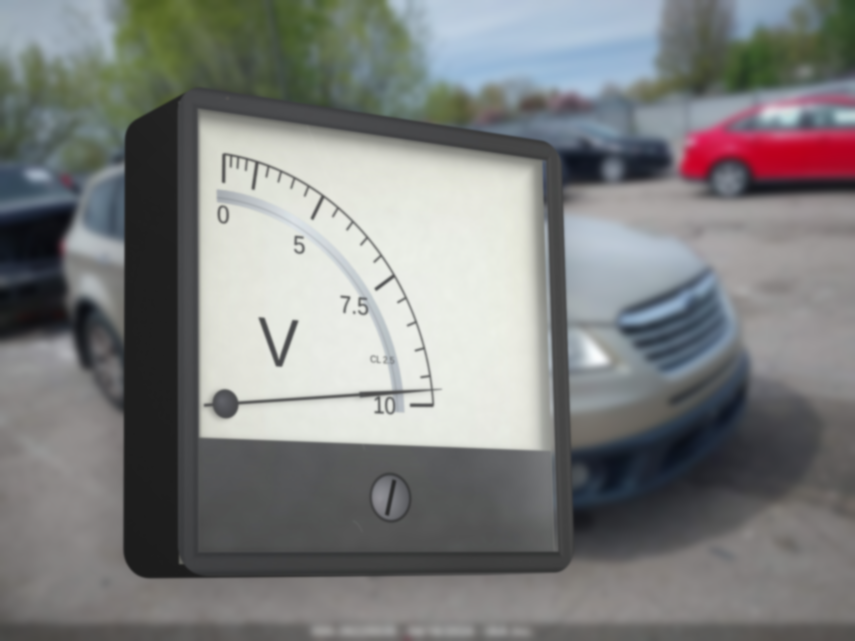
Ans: {"value": 9.75, "unit": "V"}
